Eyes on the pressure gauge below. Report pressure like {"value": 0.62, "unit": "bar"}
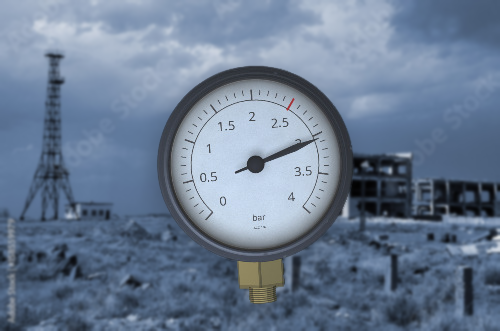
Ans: {"value": 3.05, "unit": "bar"}
